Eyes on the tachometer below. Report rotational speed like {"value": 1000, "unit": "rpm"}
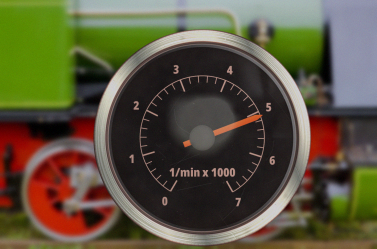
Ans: {"value": 5100, "unit": "rpm"}
